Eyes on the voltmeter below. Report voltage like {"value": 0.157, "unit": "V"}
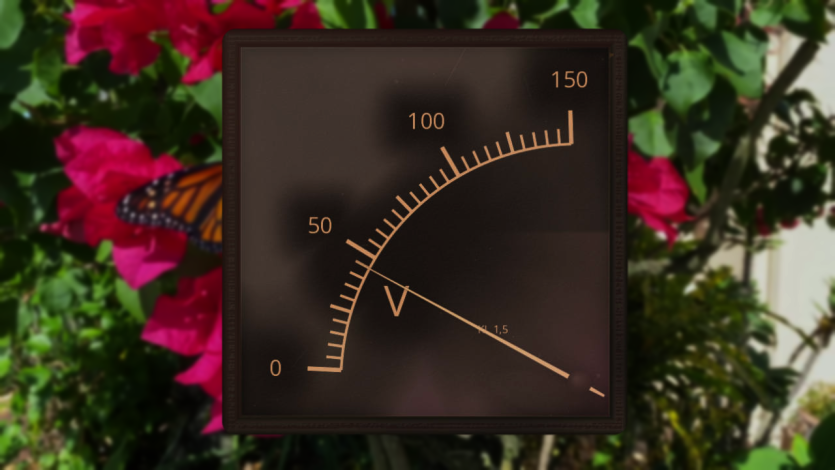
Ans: {"value": 45, "unit": "V"}
